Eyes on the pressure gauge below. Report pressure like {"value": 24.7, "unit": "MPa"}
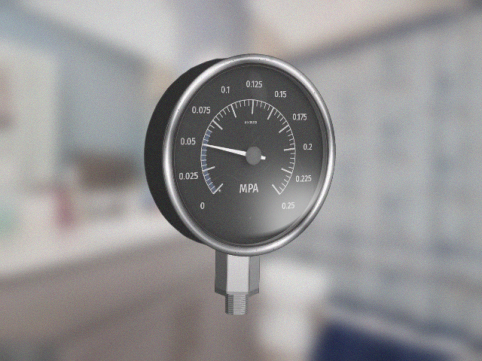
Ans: {"value": 0.05, "unit": "MPa"}
